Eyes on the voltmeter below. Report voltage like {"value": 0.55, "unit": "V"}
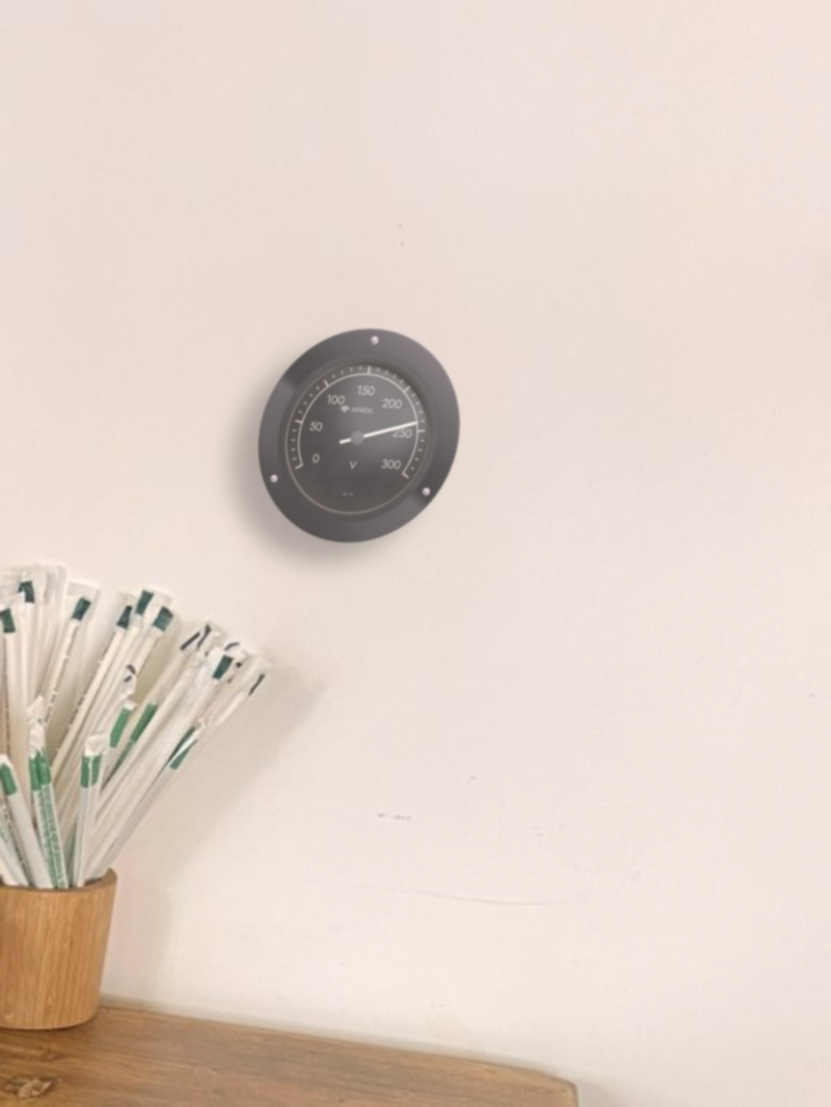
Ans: {"value": 240, "unit": "V"}
